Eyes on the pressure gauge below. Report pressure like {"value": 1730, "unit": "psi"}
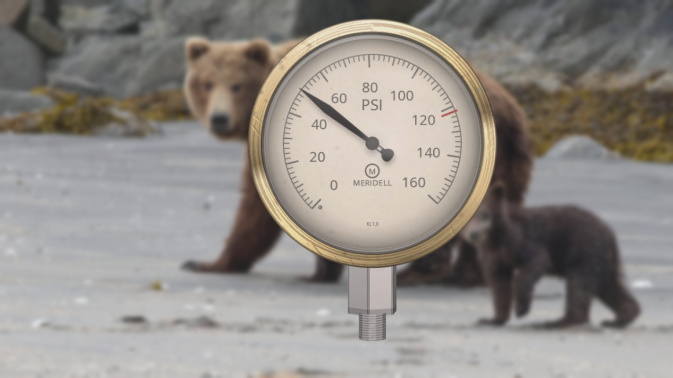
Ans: {"value": 50, "unit": "psi"}
